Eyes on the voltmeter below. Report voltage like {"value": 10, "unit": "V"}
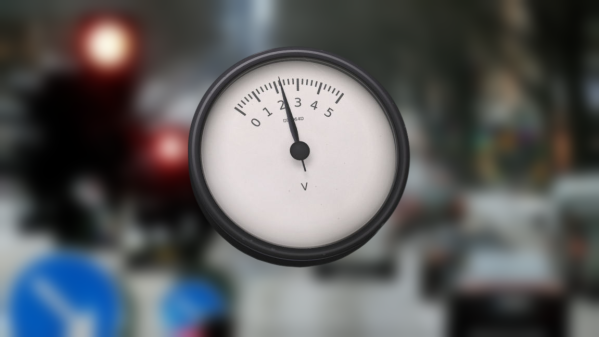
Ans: {"value": 2.2, "unit": "V"}
